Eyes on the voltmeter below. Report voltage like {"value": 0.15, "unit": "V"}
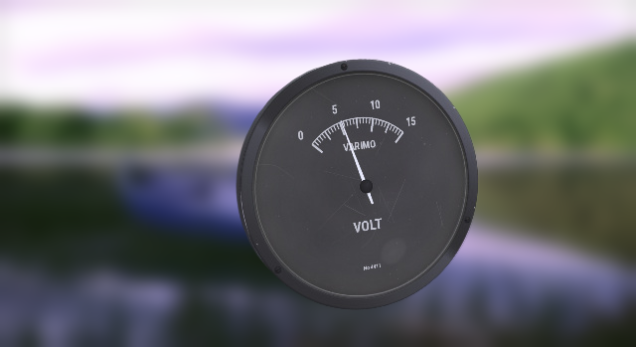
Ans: {"value": 5, "unit": "V"}
